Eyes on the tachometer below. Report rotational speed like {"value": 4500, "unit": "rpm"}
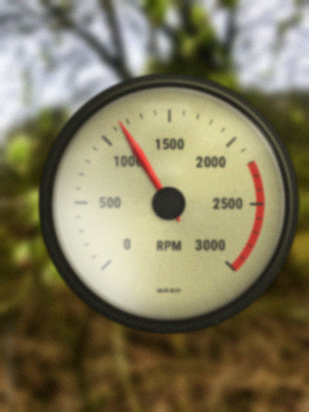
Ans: {"value": 1150, "unit": "rpm"}
